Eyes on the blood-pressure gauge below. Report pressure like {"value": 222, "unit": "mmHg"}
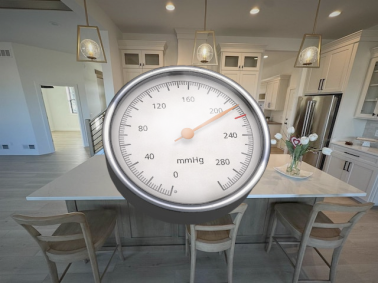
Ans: {"value": 210, "unit": "mmHg"}
